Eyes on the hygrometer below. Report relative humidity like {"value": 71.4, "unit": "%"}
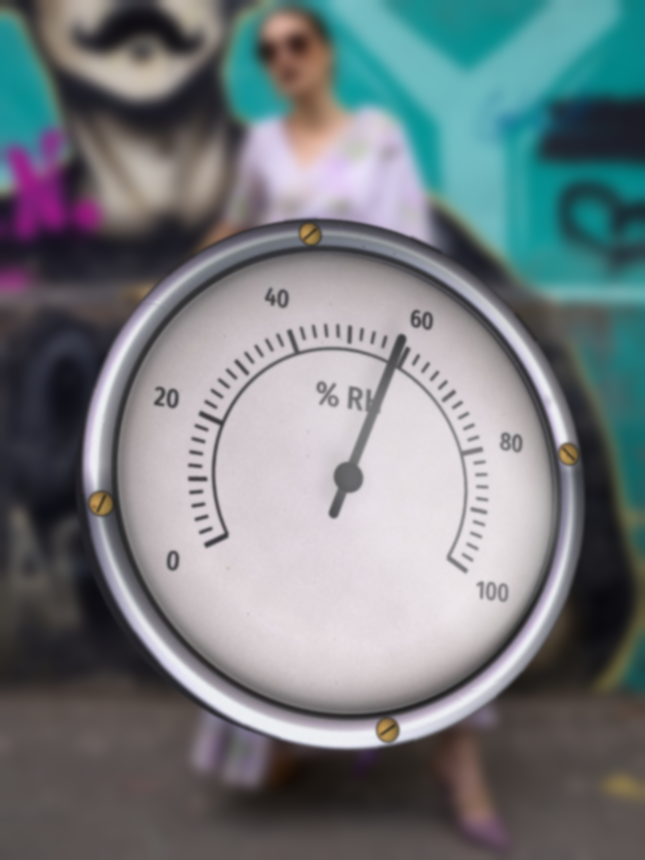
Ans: {"value": 58, "unit": "%"}
